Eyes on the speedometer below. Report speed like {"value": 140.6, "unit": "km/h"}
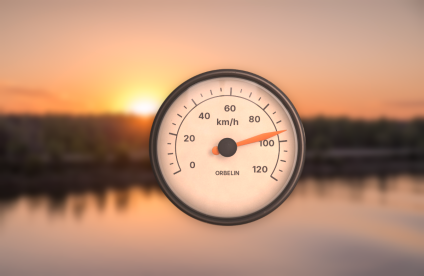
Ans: {"value": 95, "unit": "km/h"}
